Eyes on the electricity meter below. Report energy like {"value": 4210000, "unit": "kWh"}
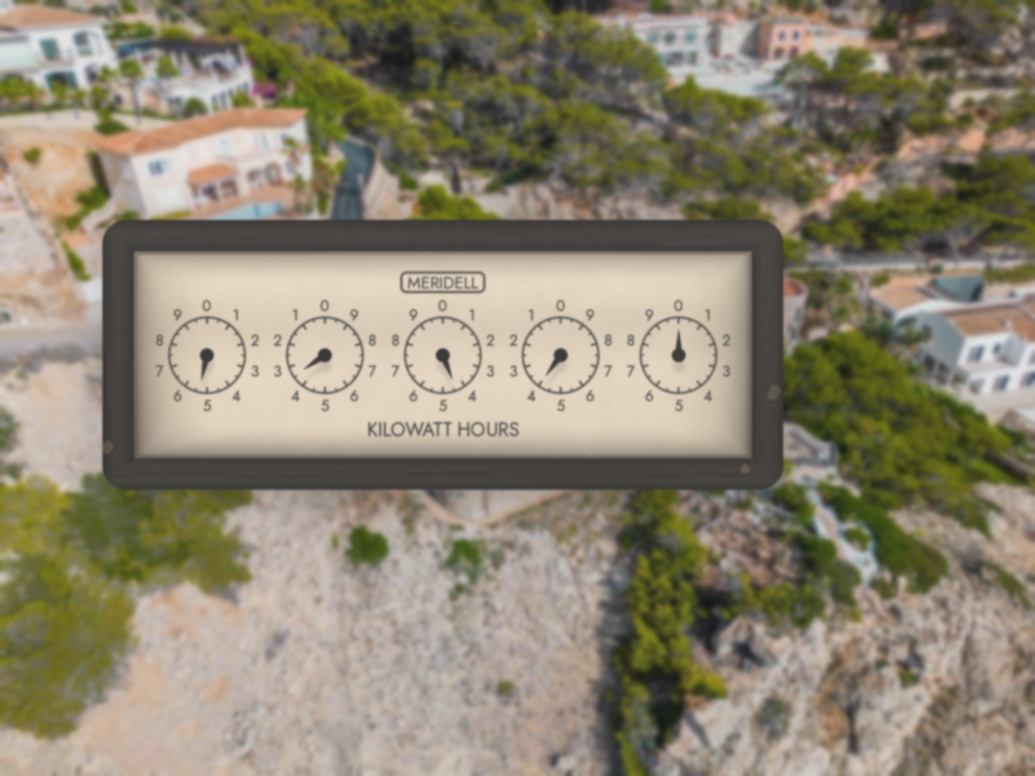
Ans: {"value": 53440, "unit": "kWh"}
